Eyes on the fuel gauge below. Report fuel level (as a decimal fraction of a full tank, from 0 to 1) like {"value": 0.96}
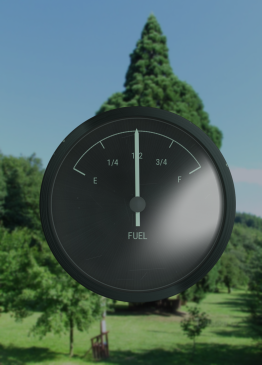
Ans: {"value": 0.5}
